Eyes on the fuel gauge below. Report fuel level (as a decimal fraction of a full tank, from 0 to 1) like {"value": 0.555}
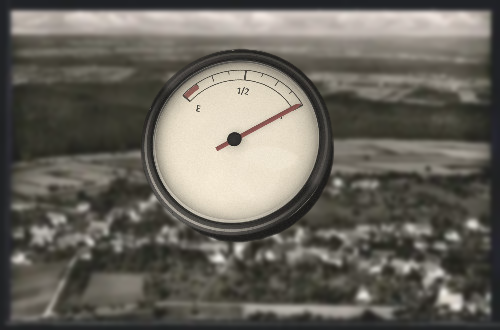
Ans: {"value": 1}
